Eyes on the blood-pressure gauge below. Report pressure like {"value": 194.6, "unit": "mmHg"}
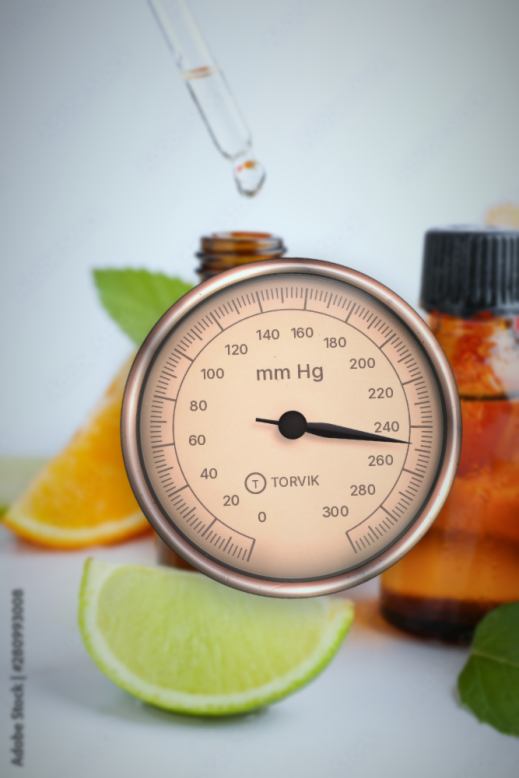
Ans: {"value": 248, "unit": "mmHg"}
